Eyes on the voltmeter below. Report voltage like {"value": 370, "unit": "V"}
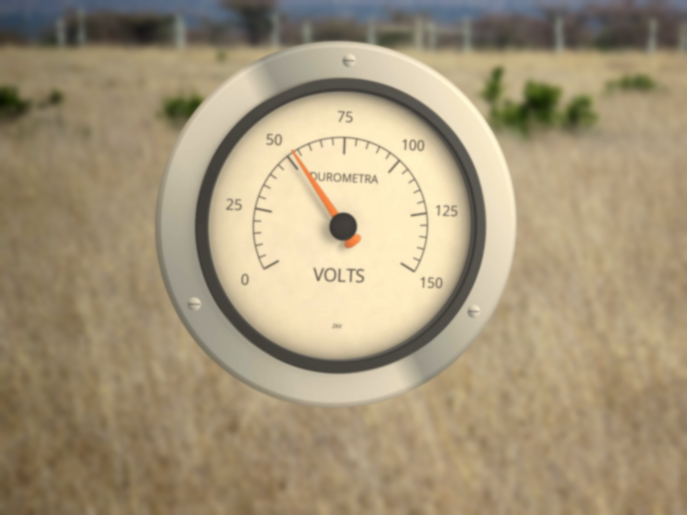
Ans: {"value": 52.5, "unit": "V"}
